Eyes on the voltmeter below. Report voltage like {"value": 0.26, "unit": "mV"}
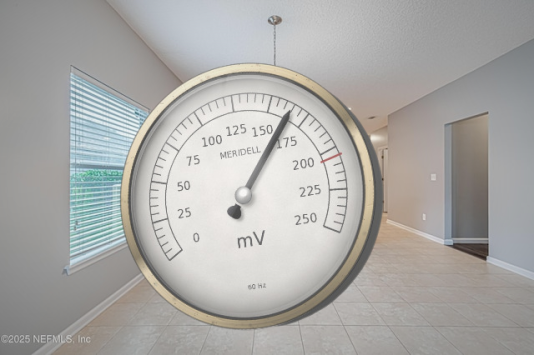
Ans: {"value": 165, "unit": "mV"}
